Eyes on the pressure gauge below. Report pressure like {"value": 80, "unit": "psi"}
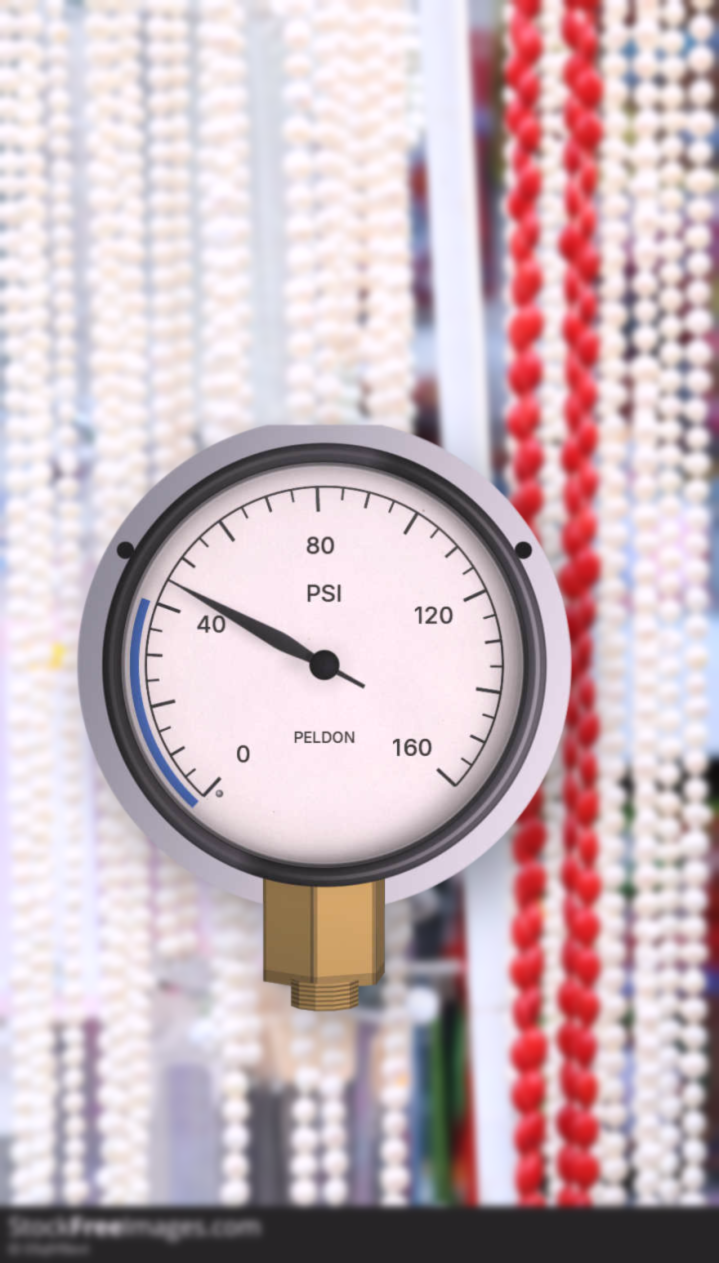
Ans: {"value": 45, "unit": "psi"}
